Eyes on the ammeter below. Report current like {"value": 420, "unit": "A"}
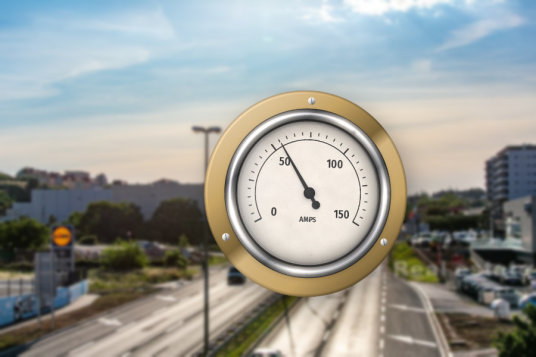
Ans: {"value": 55, "unit": "A"}
